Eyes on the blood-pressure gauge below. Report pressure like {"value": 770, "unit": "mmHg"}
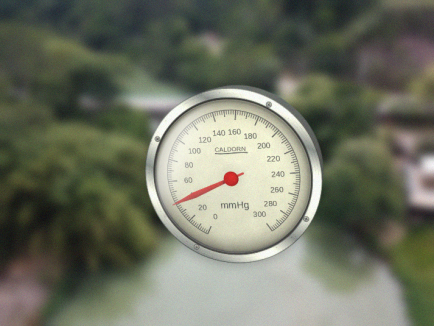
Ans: {"value": 40, "unit": "mmHg"}
